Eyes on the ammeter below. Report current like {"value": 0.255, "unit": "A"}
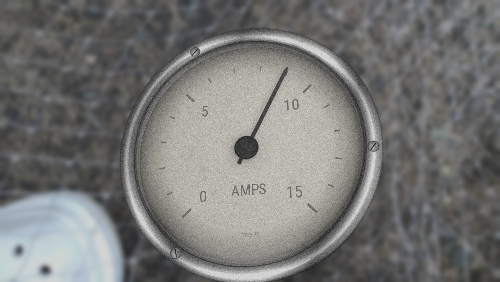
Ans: {"value": 9, "unit": "A"}
